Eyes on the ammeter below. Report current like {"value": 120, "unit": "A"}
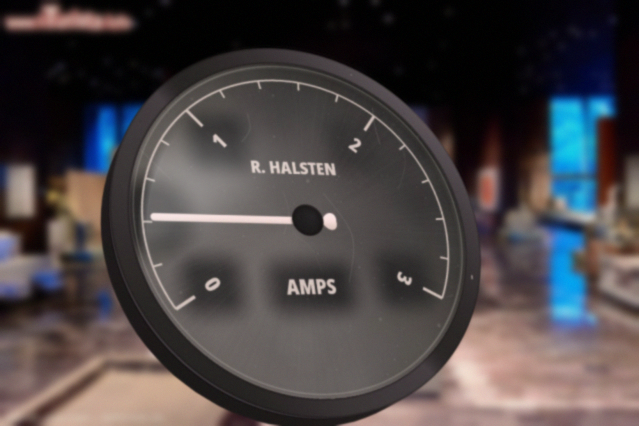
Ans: {"value": 0.4, "unit": "A"}
